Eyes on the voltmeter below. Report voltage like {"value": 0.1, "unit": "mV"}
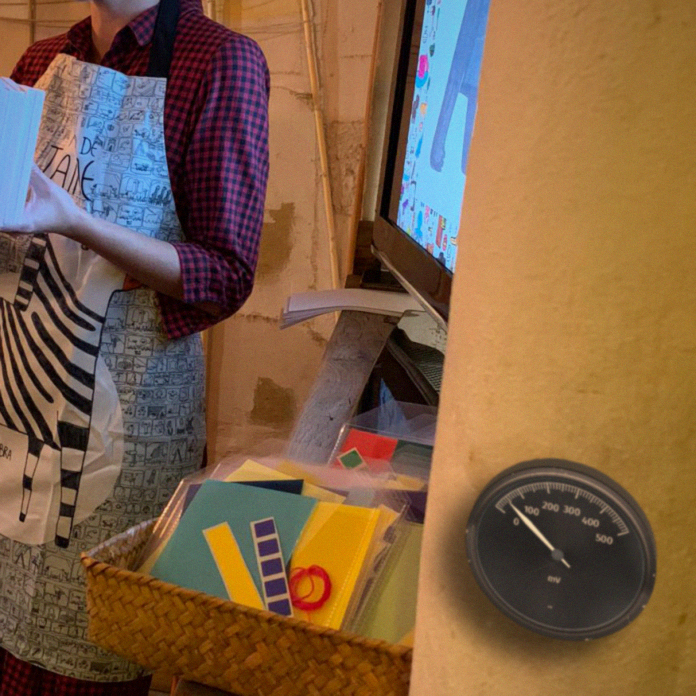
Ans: {"value": 50, "unit": "mV"}
